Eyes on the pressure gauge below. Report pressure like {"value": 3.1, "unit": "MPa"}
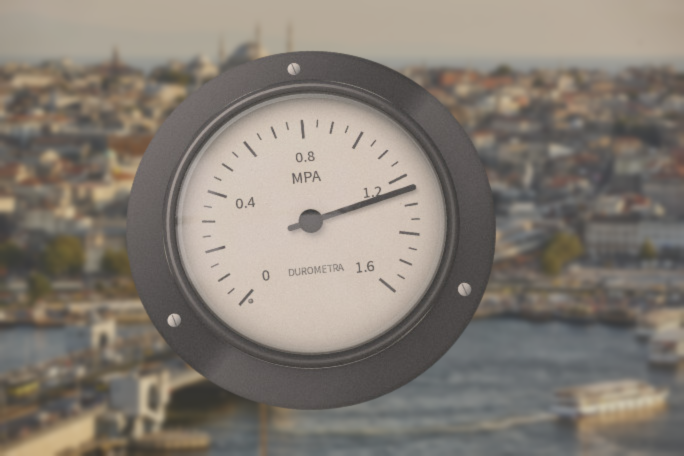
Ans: {"value": 1.25, "unit": "MPa"}
